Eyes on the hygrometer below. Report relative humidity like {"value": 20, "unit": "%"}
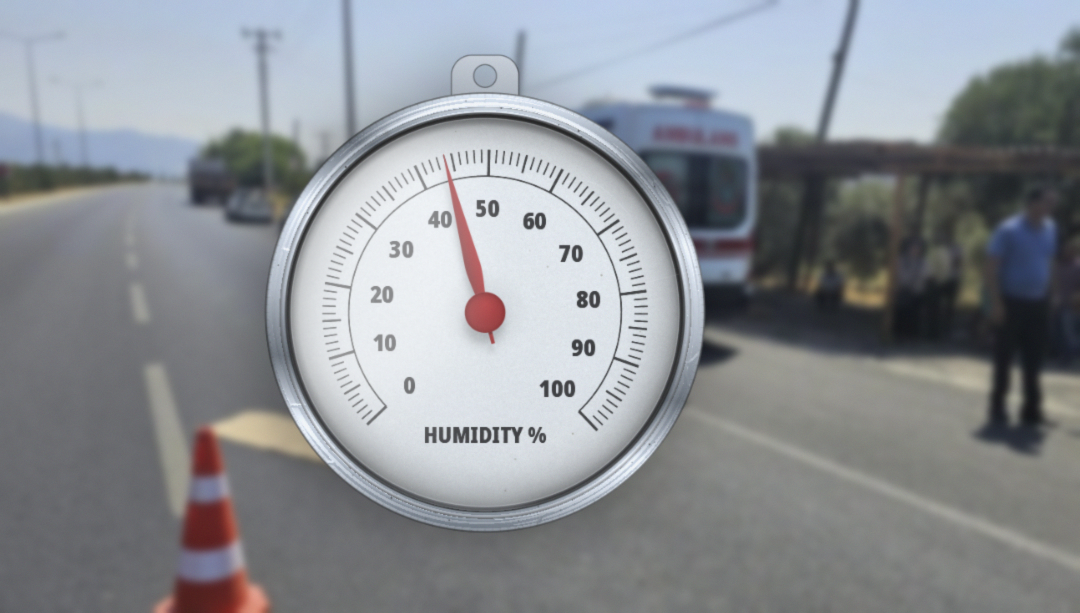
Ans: {"value": 44, "unit": "%"}
